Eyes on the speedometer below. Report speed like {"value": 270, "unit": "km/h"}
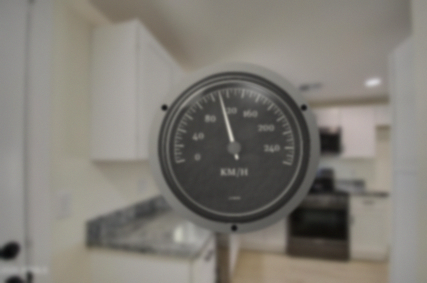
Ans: {"value": 110, "unit": "km/h"}
